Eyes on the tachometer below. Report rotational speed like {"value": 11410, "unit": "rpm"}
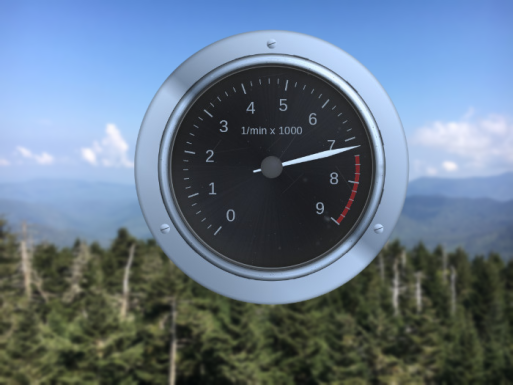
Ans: {"value": 7200, "unit": "rpm"}
